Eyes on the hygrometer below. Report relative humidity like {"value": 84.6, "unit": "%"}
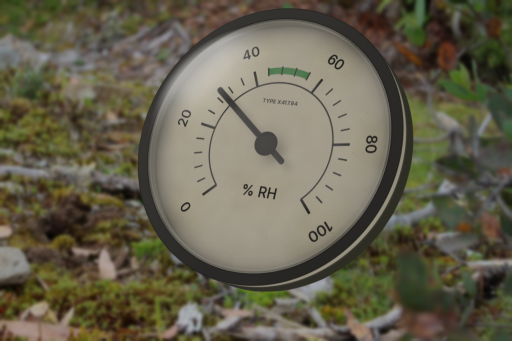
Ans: {"value": 30, "unit": "%"}
